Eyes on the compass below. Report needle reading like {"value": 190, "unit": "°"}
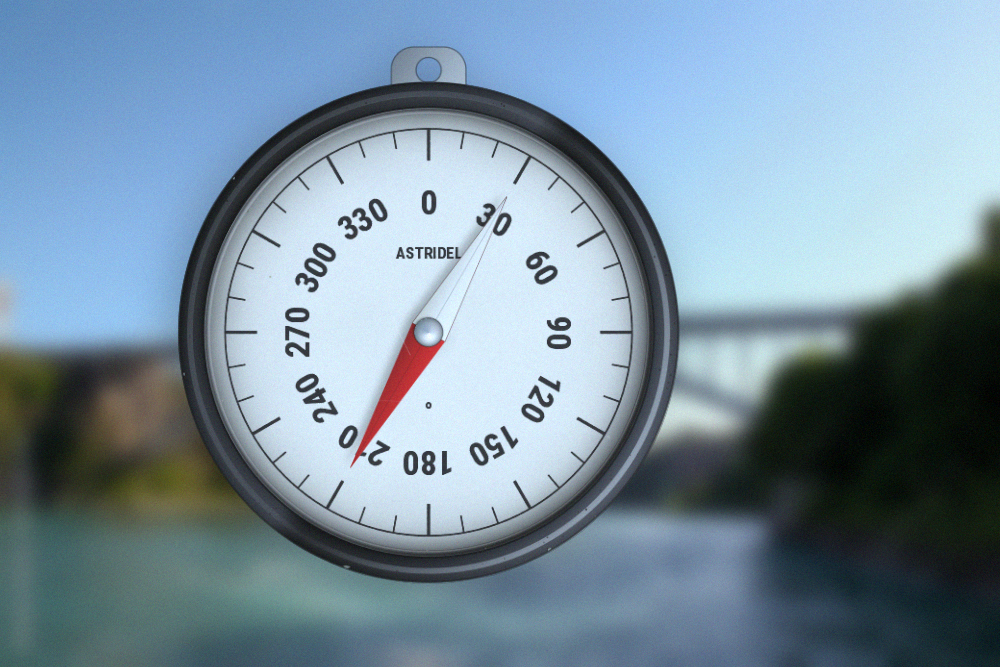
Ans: {"value": 210, "unit": "°"}
